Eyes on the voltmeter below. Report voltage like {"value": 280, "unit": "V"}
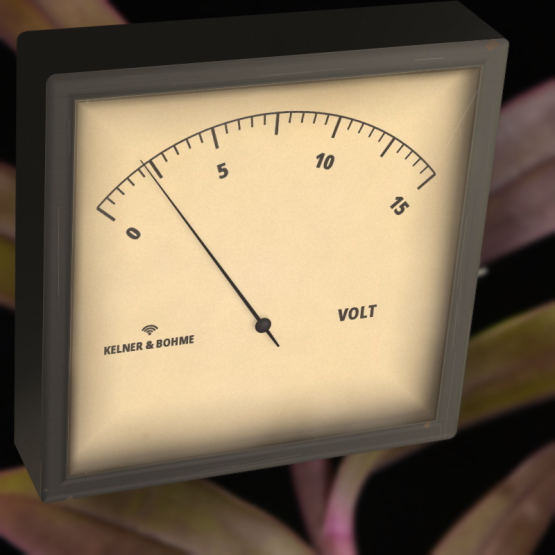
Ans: {"value": 2.25, "unit": "V"}
